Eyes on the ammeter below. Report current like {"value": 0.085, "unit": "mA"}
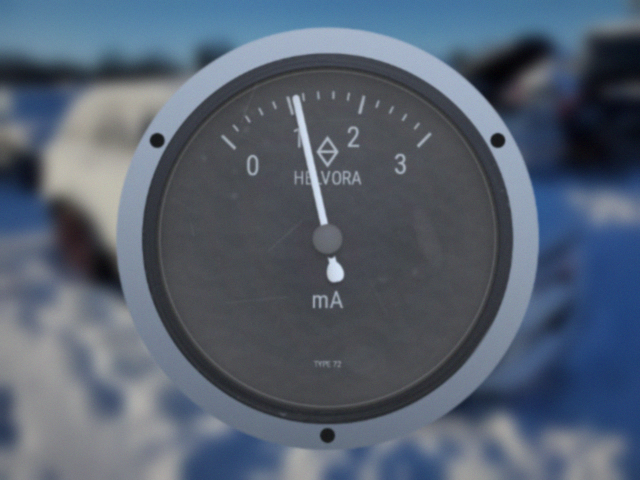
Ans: {"value": 1.1, "unit": "mA"}
